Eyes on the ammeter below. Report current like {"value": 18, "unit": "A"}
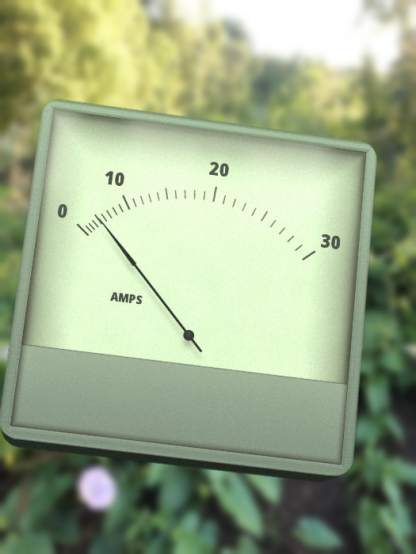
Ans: {"value": 5, "unit": "A"}
